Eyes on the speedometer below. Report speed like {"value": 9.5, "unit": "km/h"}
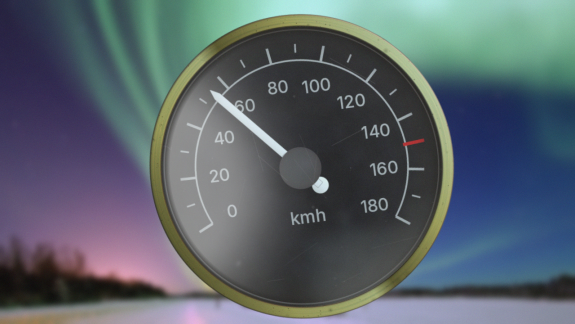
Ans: {"value": 55, "unit": "km/h"}
